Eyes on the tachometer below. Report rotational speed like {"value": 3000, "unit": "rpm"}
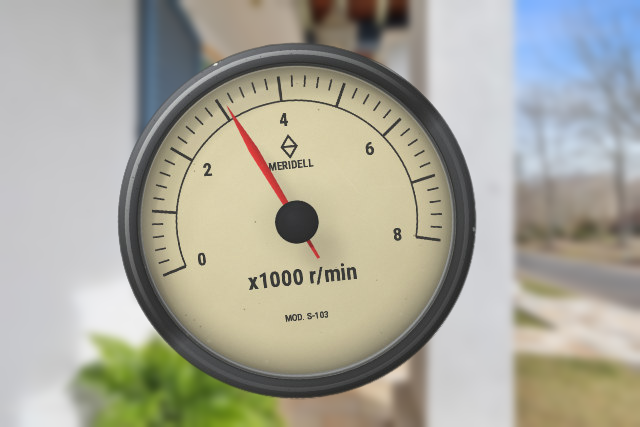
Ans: {"value": 3100, "unit": "rpm"}
